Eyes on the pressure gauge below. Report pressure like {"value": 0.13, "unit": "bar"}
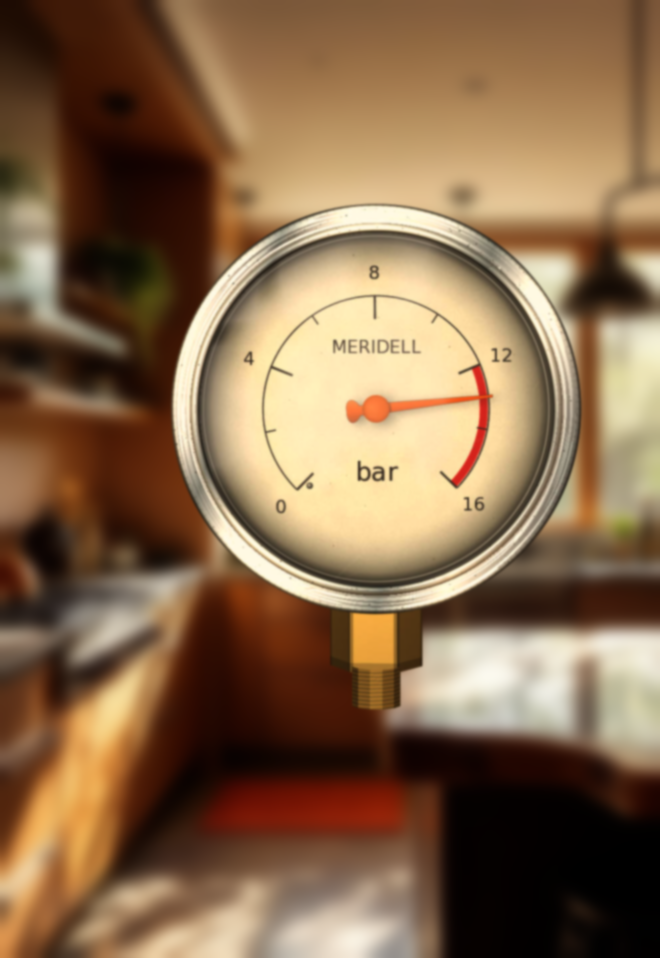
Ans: {"value": 13, "unit": "bar"}
